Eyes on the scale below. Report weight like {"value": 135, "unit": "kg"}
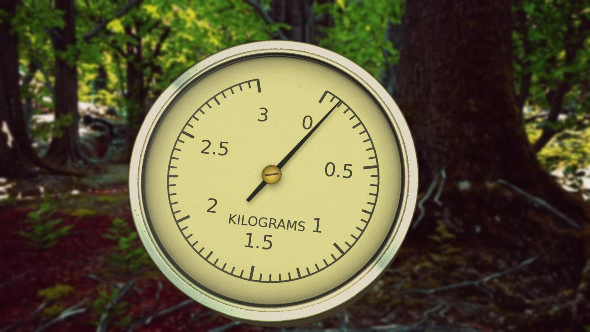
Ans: {"value": 0.1, "unit": "kg"}
